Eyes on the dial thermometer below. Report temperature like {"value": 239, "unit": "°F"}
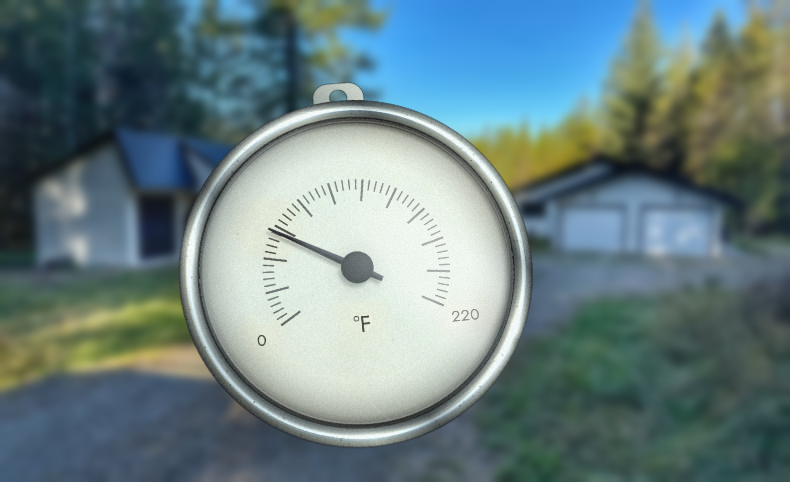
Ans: {"value": 56, "unit": "°F"}
